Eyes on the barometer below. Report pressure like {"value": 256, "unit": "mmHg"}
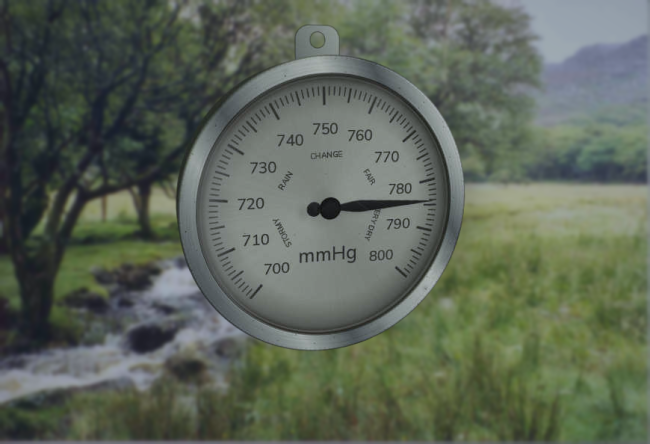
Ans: {"value": 784, "unit": "mmHg"}
